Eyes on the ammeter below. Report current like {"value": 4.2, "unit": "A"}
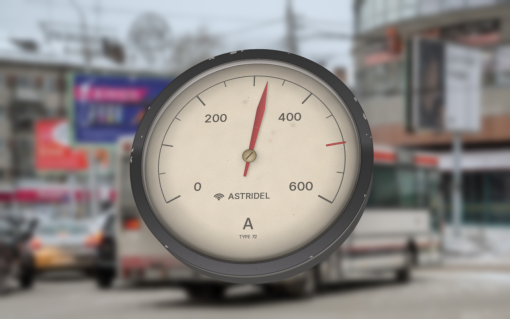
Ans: {"value": 325, "unit": "A"}
